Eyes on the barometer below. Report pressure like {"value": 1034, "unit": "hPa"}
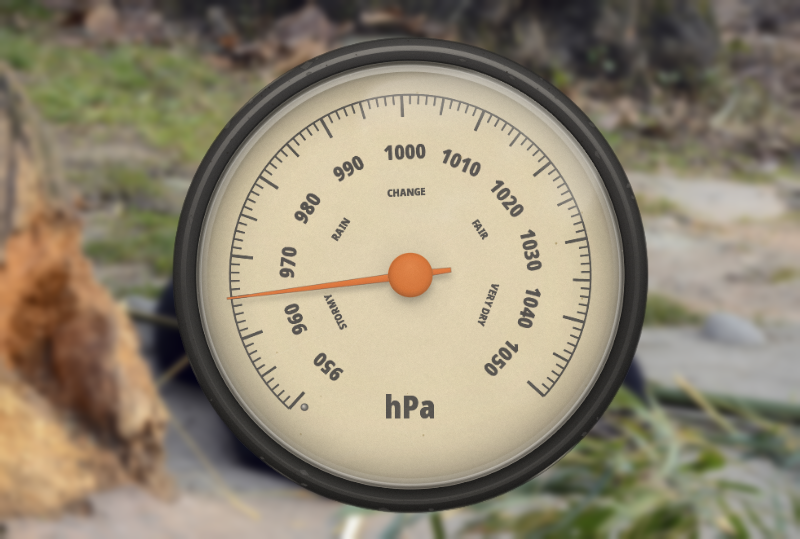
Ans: {"value": 965, "unit": "hPa"}
